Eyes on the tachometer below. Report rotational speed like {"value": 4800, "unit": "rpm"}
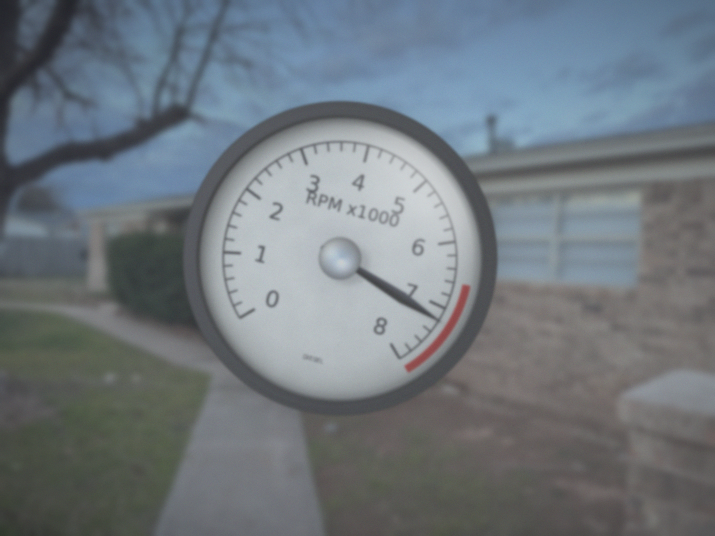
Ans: {"value": 7200, "unit": "rpm"}
